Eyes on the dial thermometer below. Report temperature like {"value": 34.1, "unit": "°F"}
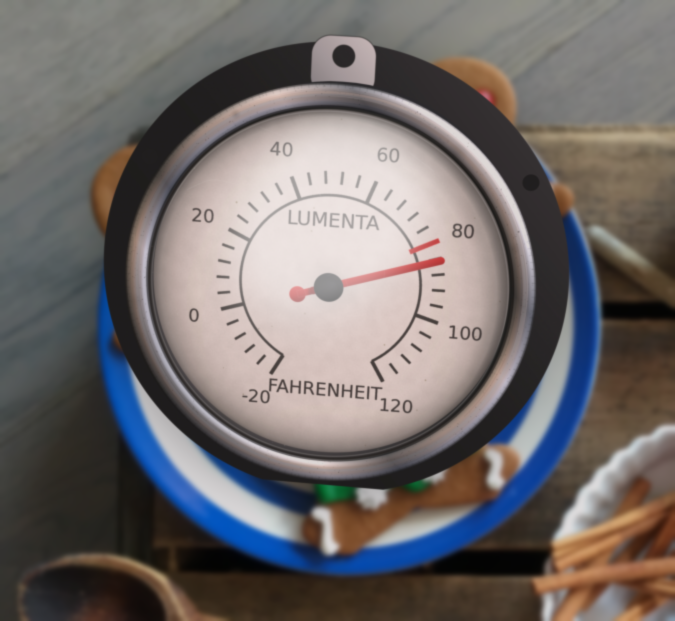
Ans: {"value": 84, "unit": "°F"}
